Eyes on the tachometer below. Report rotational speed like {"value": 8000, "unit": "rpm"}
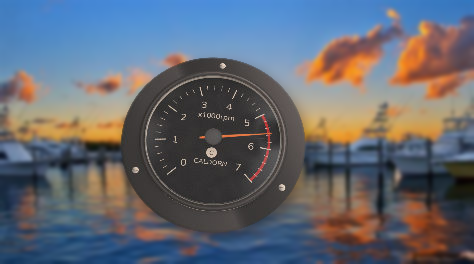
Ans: {"value": 5600, "unit": "rpm"}
